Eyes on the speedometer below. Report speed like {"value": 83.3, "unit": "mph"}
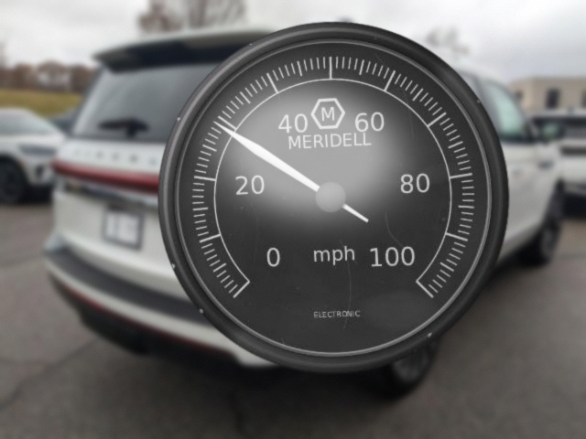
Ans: {"value": 29, "unit": "mph"}
